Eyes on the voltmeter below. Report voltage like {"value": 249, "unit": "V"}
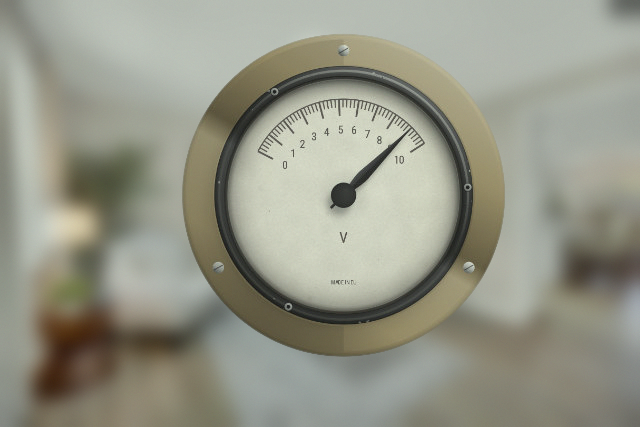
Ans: {"value": 9, "unit": "V"}
